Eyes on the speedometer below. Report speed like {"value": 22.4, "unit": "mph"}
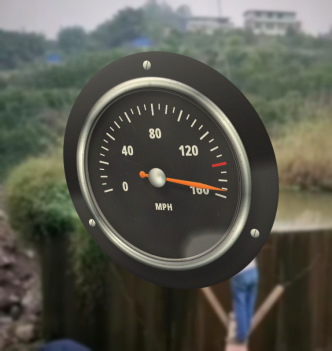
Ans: {"value": 155, "unit": "mph"}
